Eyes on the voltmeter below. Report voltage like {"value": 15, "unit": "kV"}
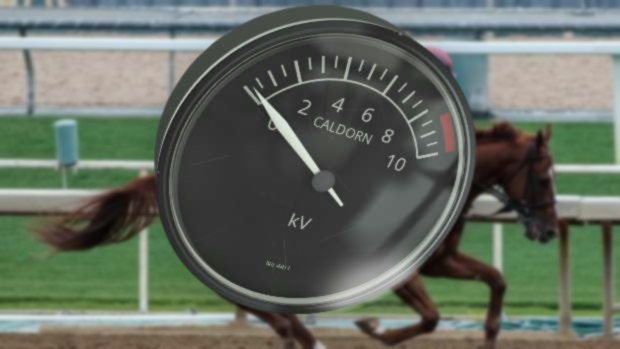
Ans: {"value": 0.25, "unit": "kV"}
